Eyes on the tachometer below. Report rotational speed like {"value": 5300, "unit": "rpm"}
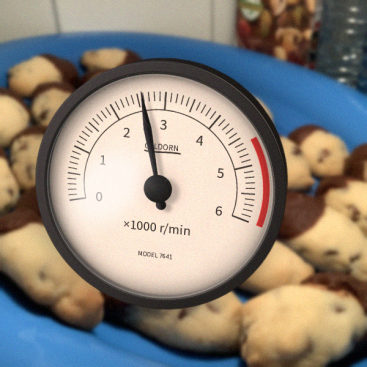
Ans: {"value": 2600, "unit": "rpm"}
